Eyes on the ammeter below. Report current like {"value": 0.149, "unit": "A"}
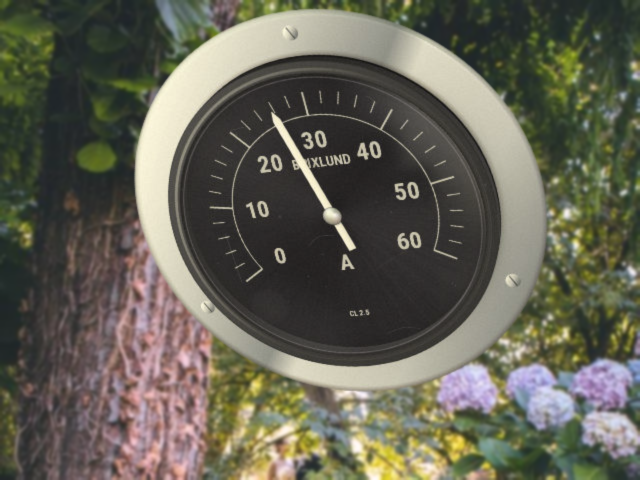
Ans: {"value": 26, "unit": "A"}
